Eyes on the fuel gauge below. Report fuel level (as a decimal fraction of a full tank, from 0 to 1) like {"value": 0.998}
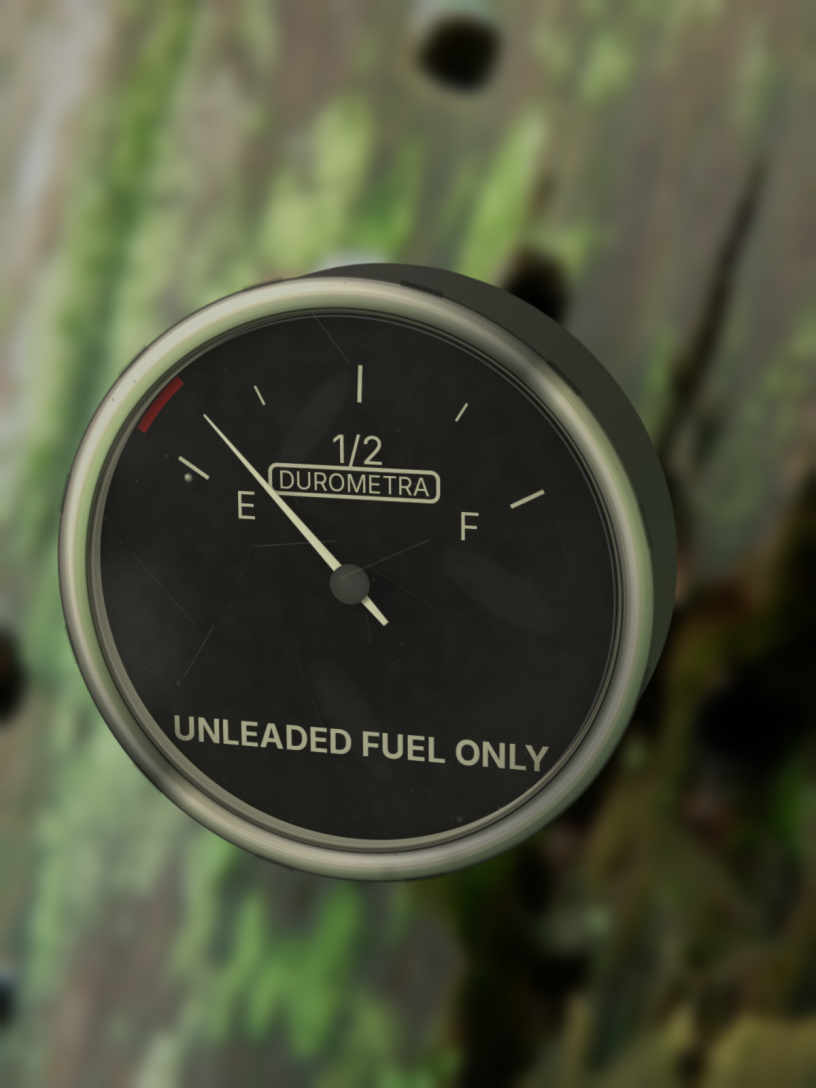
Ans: {"value": 0.125}
